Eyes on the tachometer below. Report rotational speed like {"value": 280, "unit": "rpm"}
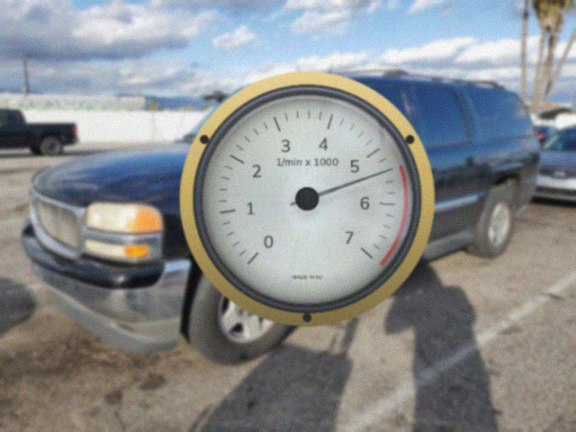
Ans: {"value": 5400, "unit": "rpm"}
